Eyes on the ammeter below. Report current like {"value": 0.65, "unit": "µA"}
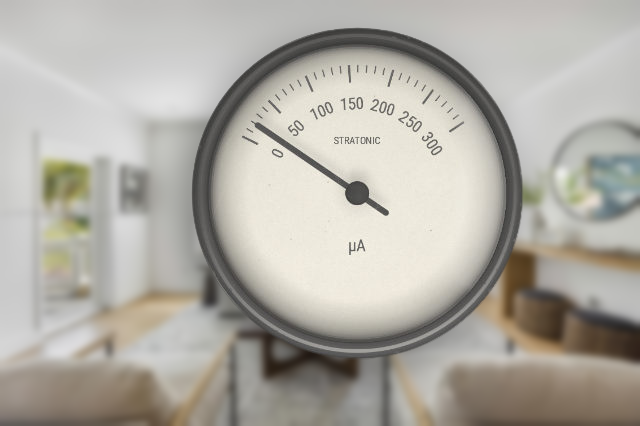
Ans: {"value": 20, "unit": "µA"}
